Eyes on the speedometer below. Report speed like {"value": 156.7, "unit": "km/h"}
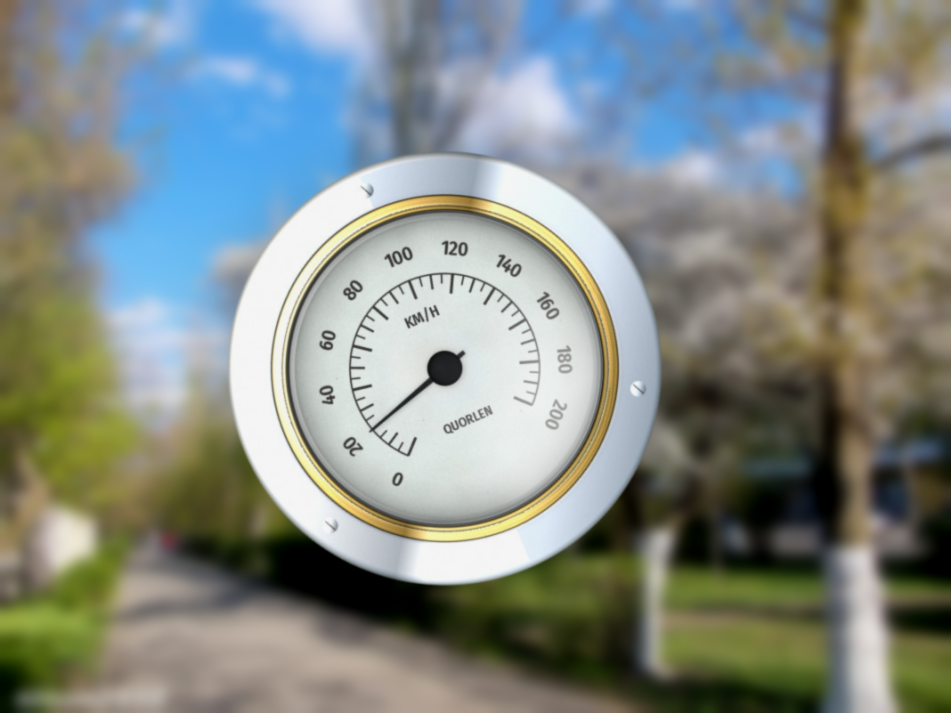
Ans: {"value": 20, "unit": "km/h"}
